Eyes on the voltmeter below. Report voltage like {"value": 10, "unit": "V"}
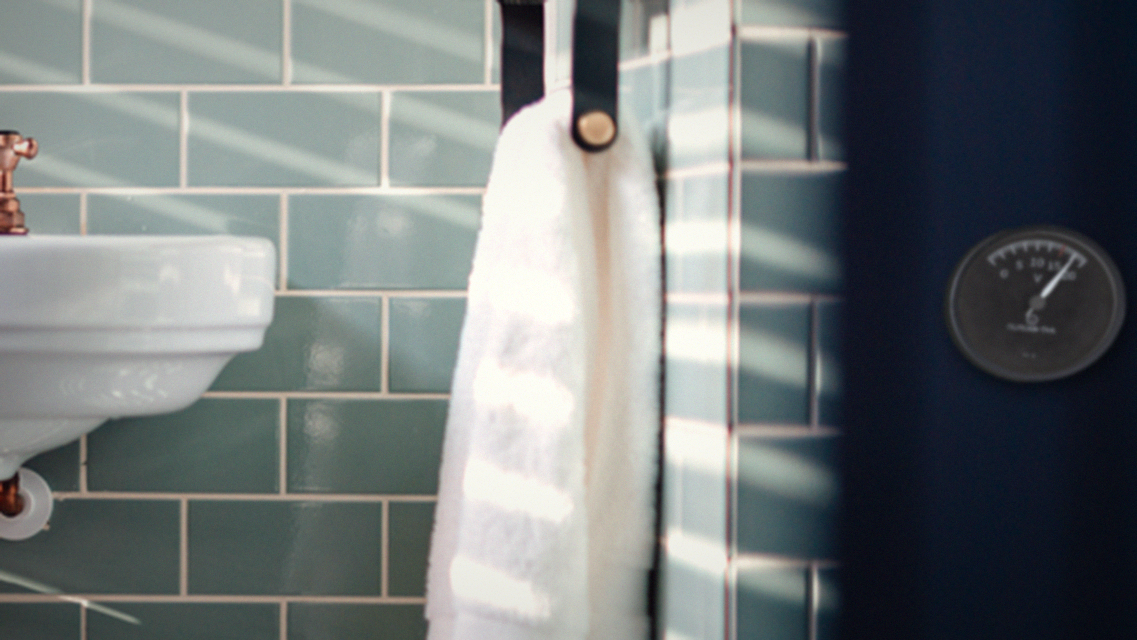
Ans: {"value": 17.5, "unit": "V"}
